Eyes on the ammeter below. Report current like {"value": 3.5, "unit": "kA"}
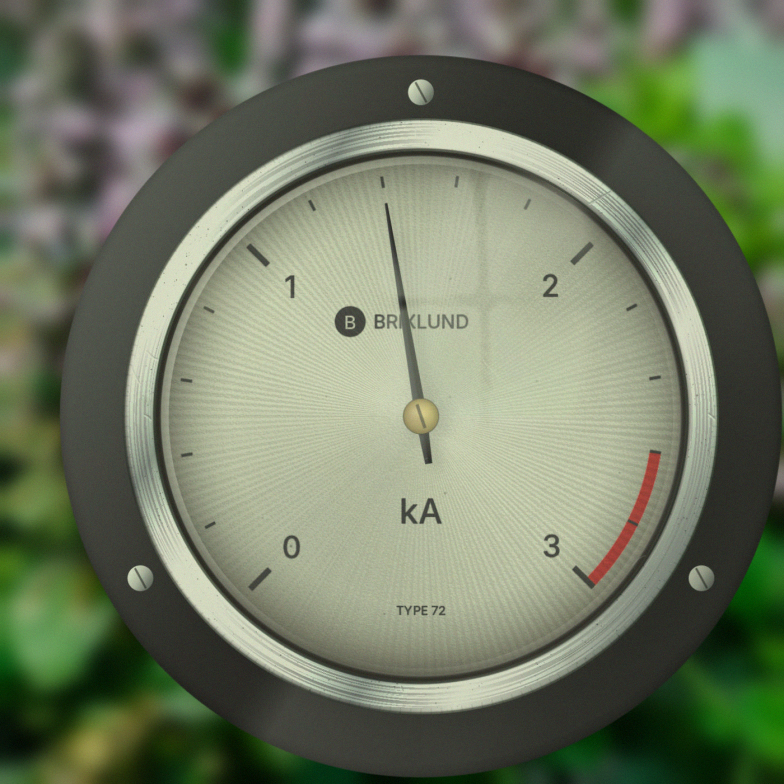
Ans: {"value": 1.4, "unit": "kA"}
